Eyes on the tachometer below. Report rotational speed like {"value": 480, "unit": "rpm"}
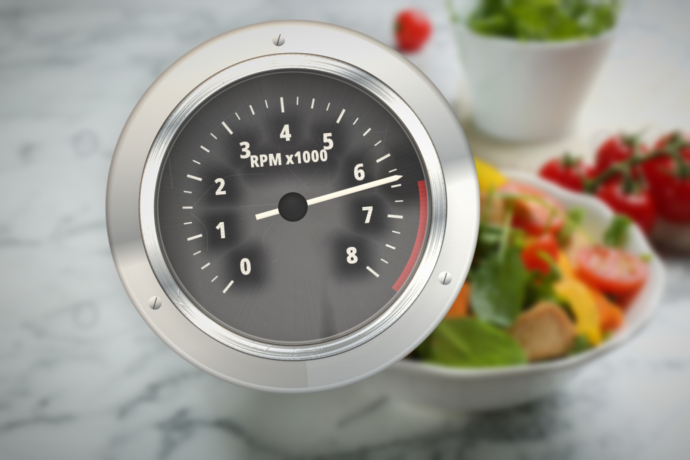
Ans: {"value": 6375, "unit": "rpm"}
